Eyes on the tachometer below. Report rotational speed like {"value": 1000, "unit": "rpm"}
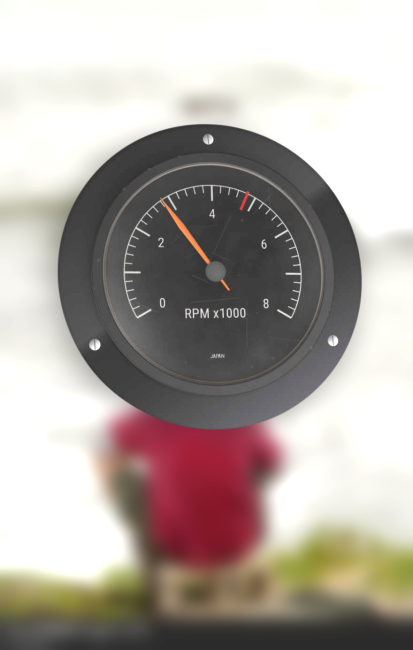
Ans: {"value": 2800, "unit": "rpm"}
